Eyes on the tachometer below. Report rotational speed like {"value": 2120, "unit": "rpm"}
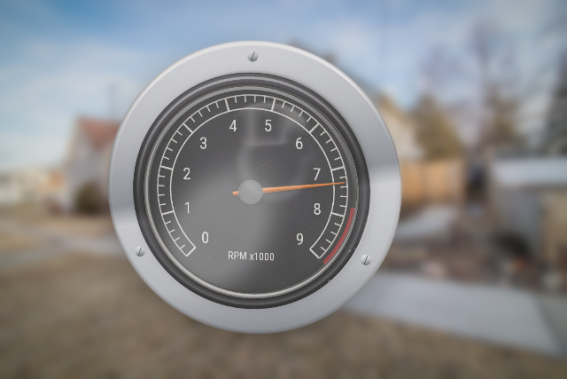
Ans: {"value": 7300, "unit": "rpm"}
